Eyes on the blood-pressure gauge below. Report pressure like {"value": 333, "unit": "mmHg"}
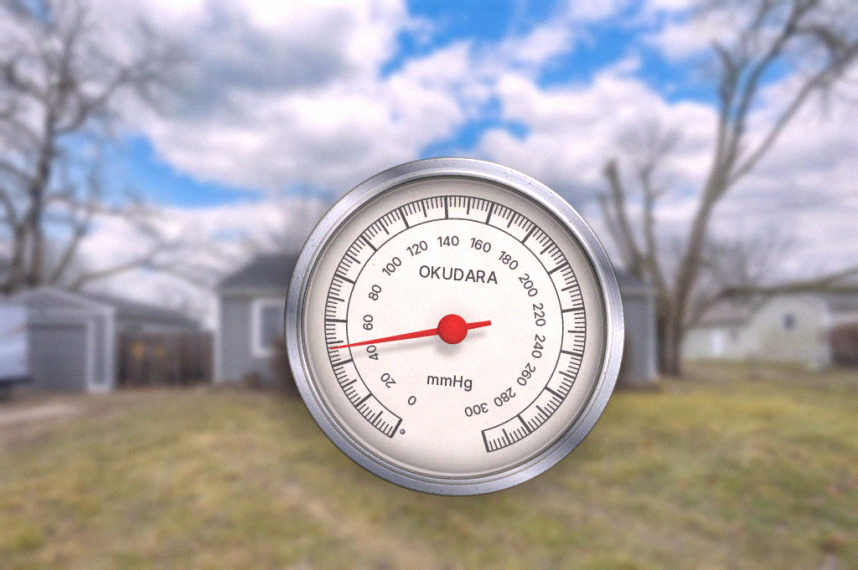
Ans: {"value": 48, "unit": "mmHg"}
